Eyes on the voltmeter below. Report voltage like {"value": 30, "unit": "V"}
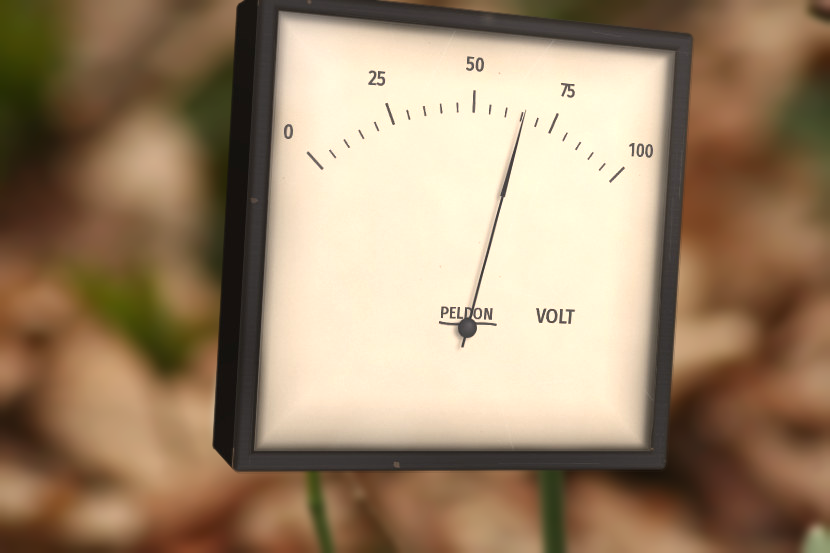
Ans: {"value": 65, "unit": "V"}
